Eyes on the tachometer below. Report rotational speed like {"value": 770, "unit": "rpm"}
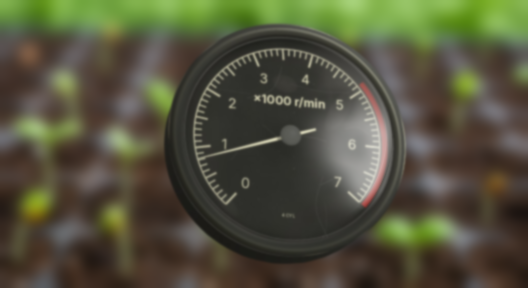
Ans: {"value": 800, "unit": "rpm"}
